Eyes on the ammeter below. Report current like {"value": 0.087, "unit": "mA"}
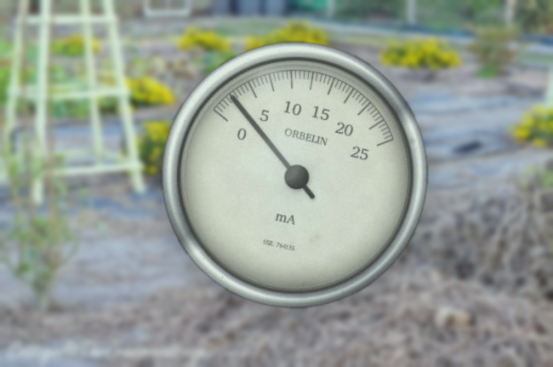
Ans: {"value": 2.5, "unit": "mA"}
